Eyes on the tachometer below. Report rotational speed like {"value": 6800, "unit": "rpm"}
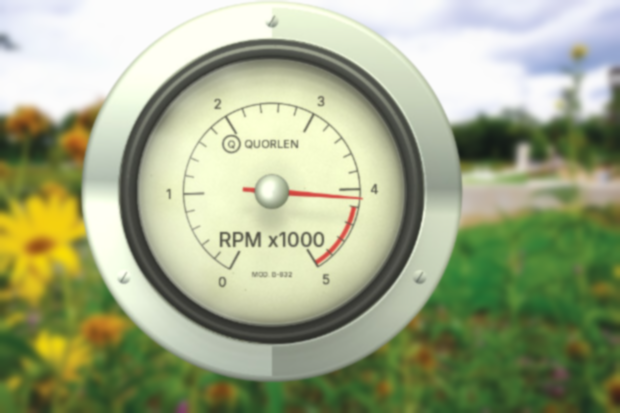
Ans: {"value": 4100, "unit": "rpm"}
